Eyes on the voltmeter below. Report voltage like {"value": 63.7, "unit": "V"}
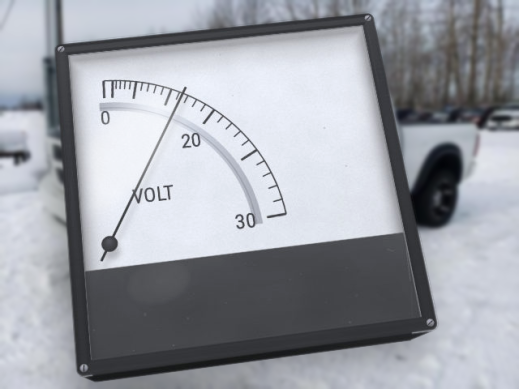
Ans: {"value": 16.5, "unit": "V"}
